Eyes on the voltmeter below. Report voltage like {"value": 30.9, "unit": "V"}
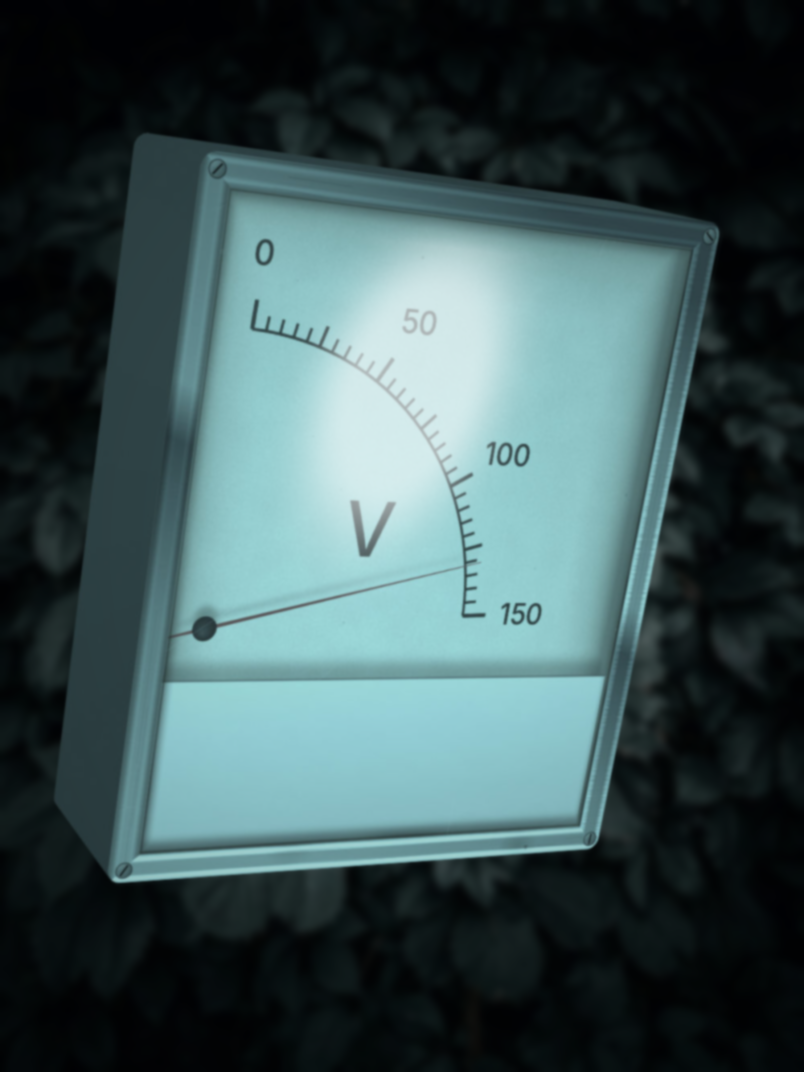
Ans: {"value": 130, "unit": "V"}
